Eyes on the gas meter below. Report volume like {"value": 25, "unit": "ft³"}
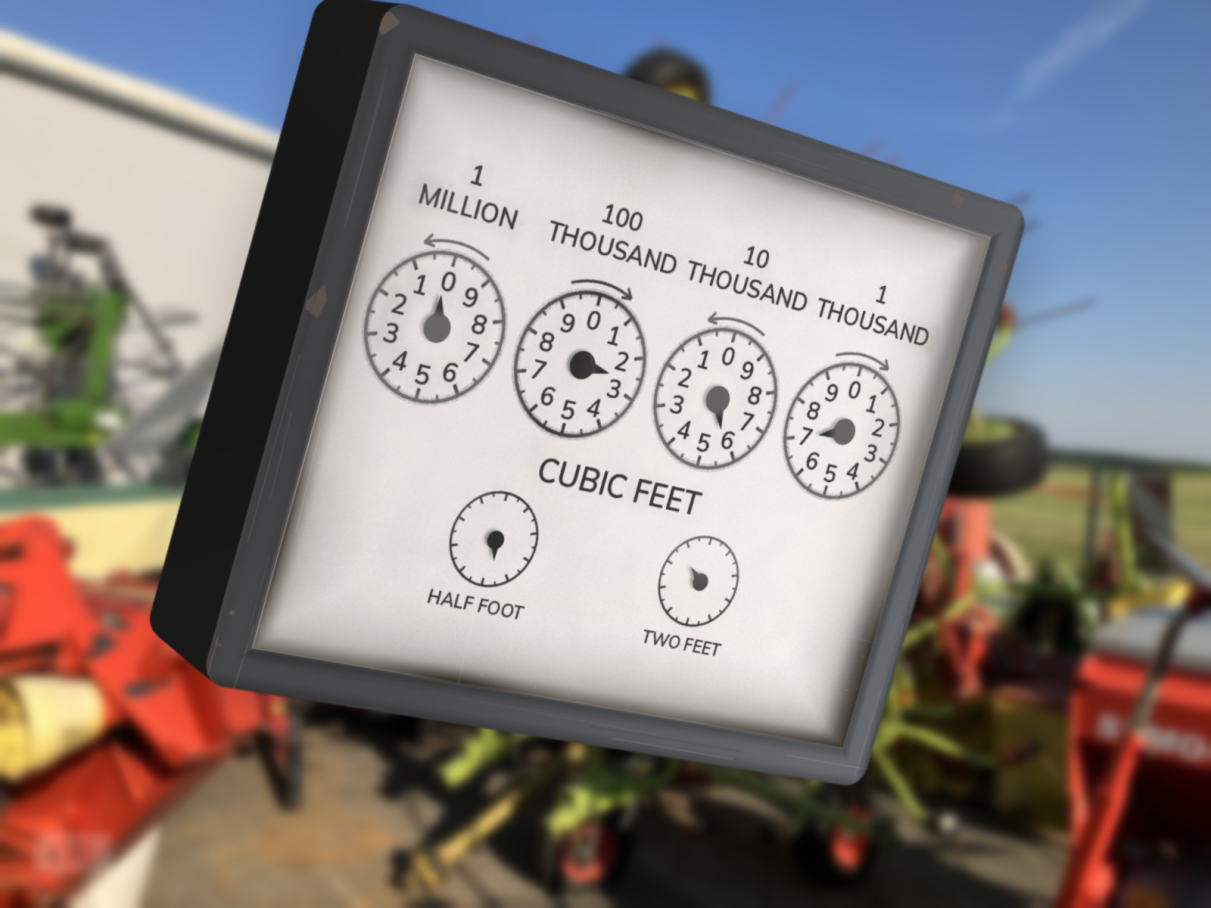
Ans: {"value": 25700, "unit": "ft³"}
